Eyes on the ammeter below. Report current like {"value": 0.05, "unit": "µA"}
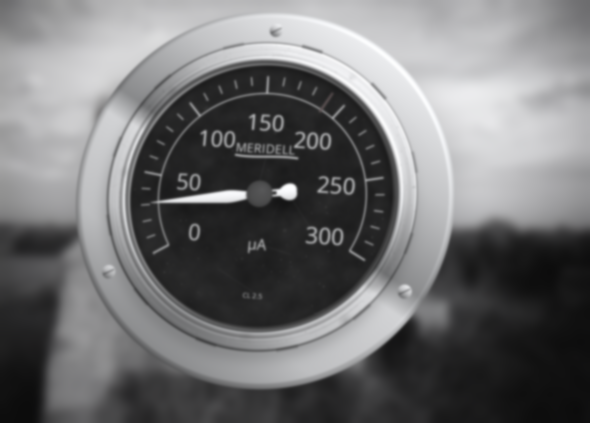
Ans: {"value": 30, "unit": "µA"}
